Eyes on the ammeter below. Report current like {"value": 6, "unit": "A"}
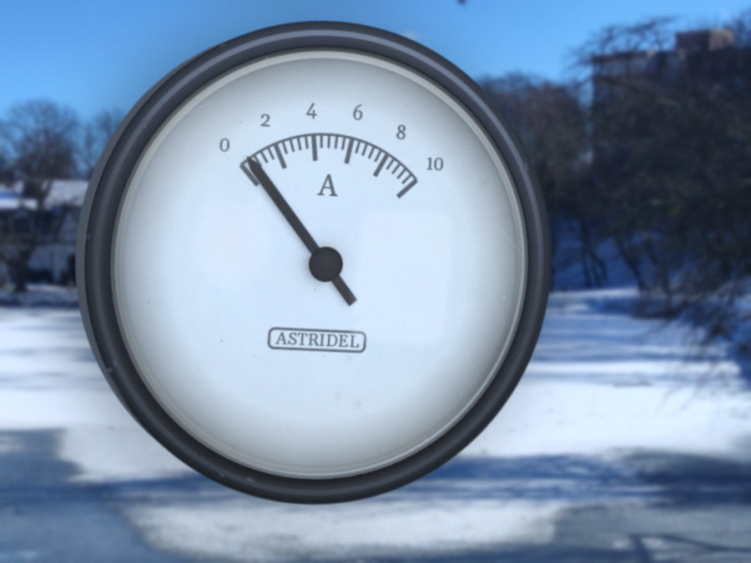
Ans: {"value": 0.4, "unit": "A"}
